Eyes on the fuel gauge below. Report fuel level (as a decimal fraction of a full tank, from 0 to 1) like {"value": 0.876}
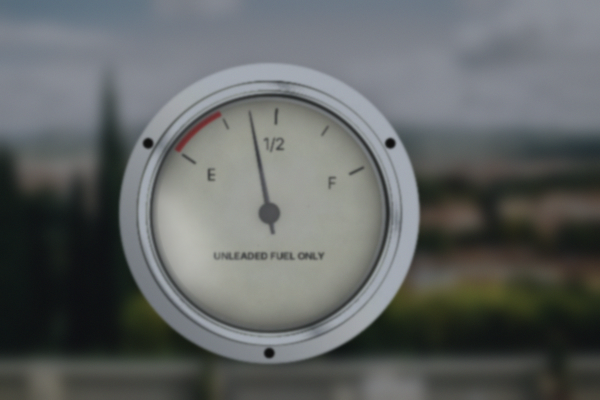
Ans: {"value": 0.375}
